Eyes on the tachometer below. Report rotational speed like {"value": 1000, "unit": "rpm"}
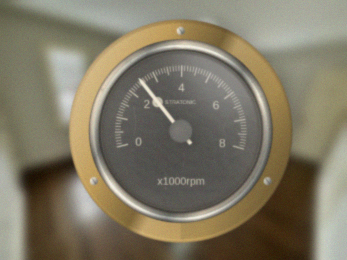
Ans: {"value": 2500, "unit": "rpm"}
